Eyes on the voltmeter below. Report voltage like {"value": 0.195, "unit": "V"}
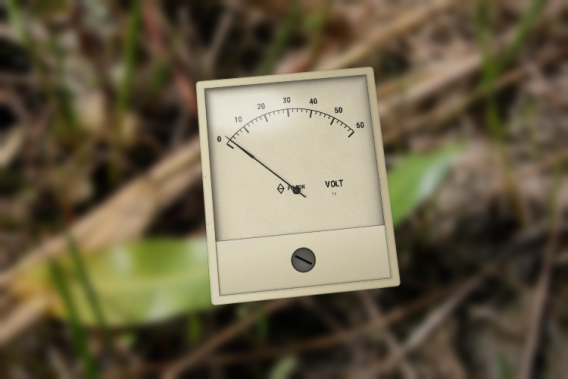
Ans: {"value": 2, "unit": "V"}
